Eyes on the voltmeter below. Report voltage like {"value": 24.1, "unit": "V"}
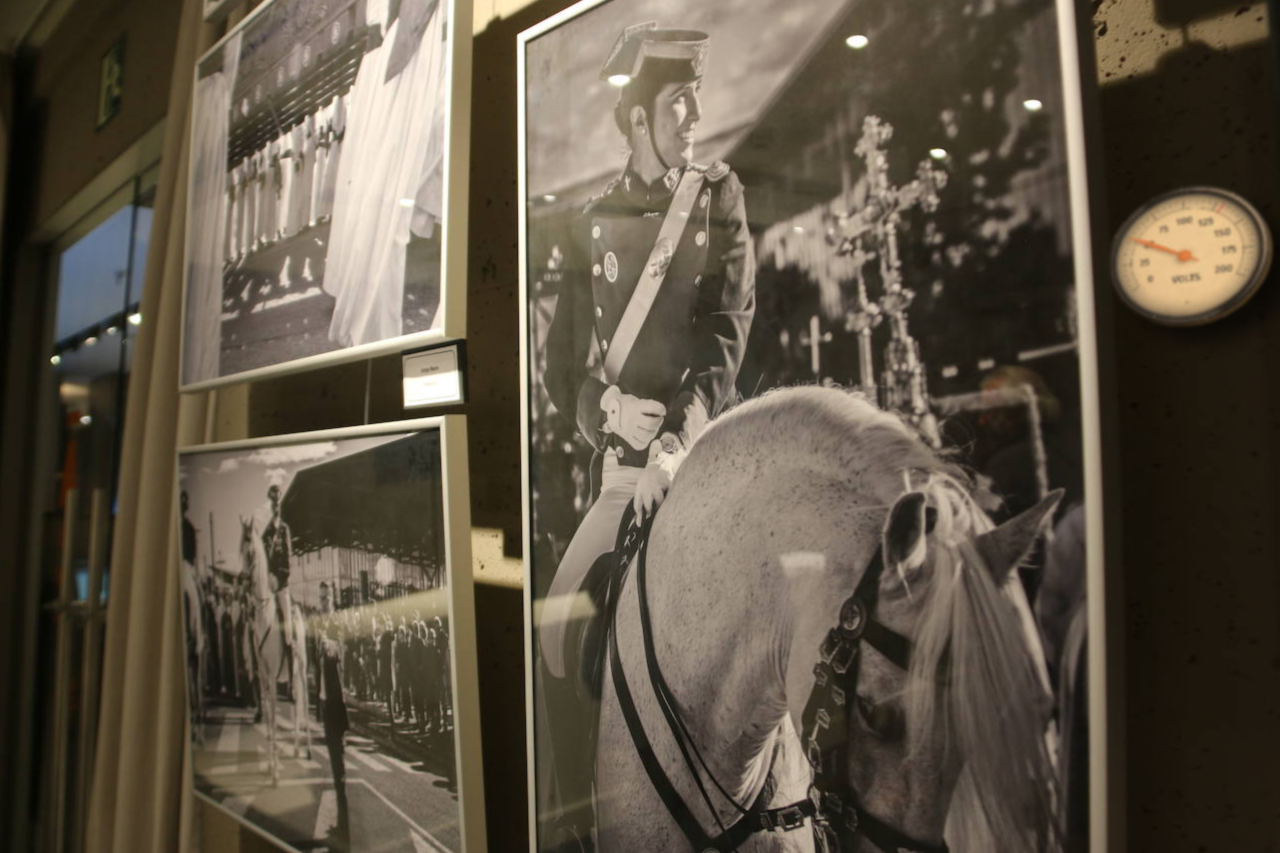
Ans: {"value": 50, "unit": "V"}
